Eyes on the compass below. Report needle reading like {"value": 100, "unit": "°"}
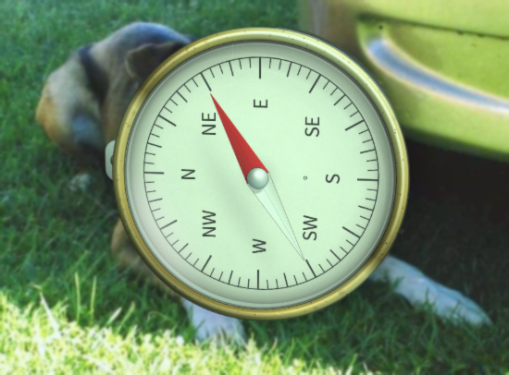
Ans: {"value": 60, "unit": "°"}
